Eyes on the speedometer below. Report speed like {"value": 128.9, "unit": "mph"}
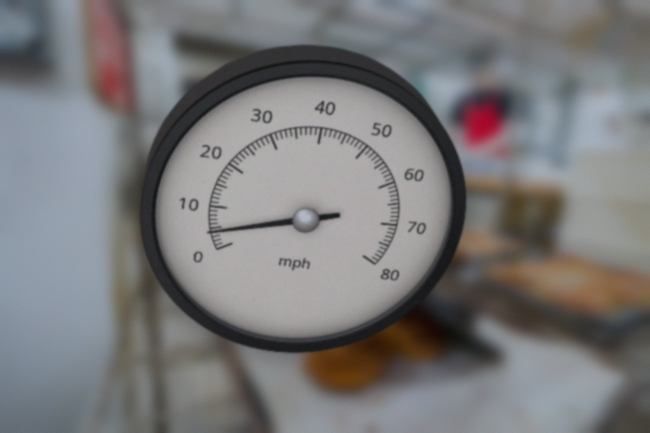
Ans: {"value": 5, "unit": "mph"}
